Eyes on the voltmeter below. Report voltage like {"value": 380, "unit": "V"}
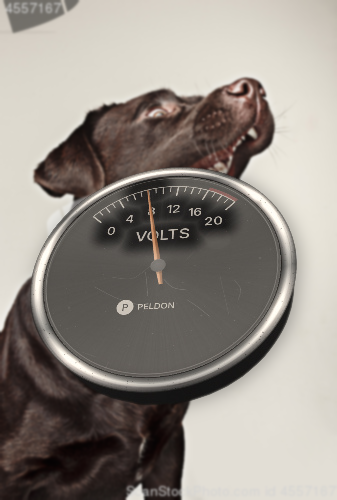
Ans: {"value": 8, "unit": "V"}
